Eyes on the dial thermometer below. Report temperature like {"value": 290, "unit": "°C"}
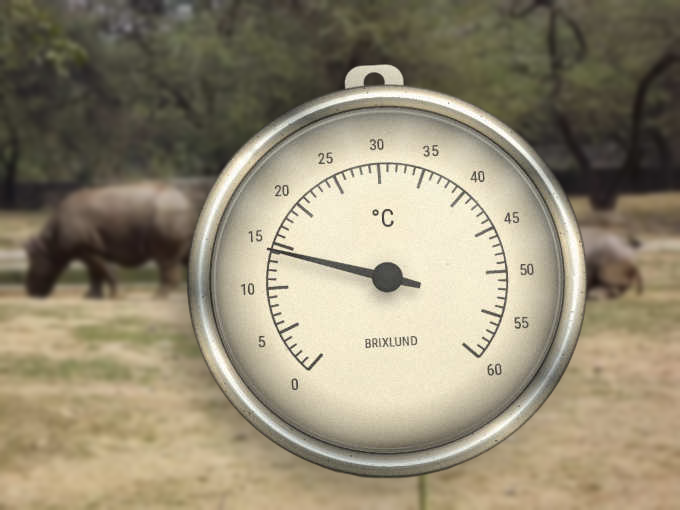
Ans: {"value": 14, "unit": "°C"}
